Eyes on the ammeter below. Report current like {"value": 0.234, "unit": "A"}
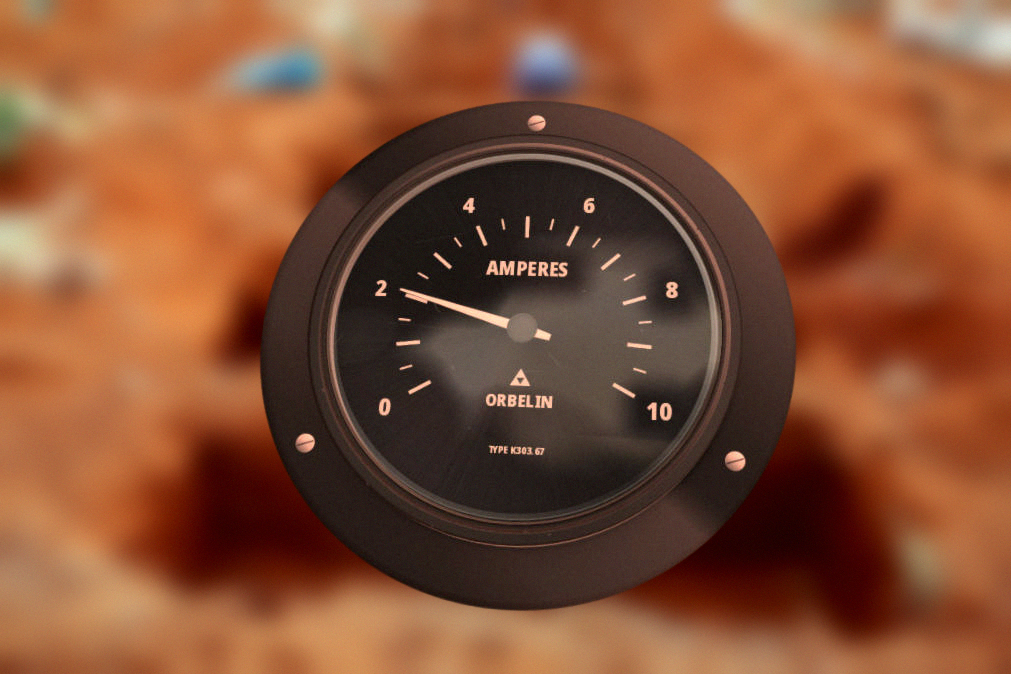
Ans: {"value": 2, "unit": "A"}
